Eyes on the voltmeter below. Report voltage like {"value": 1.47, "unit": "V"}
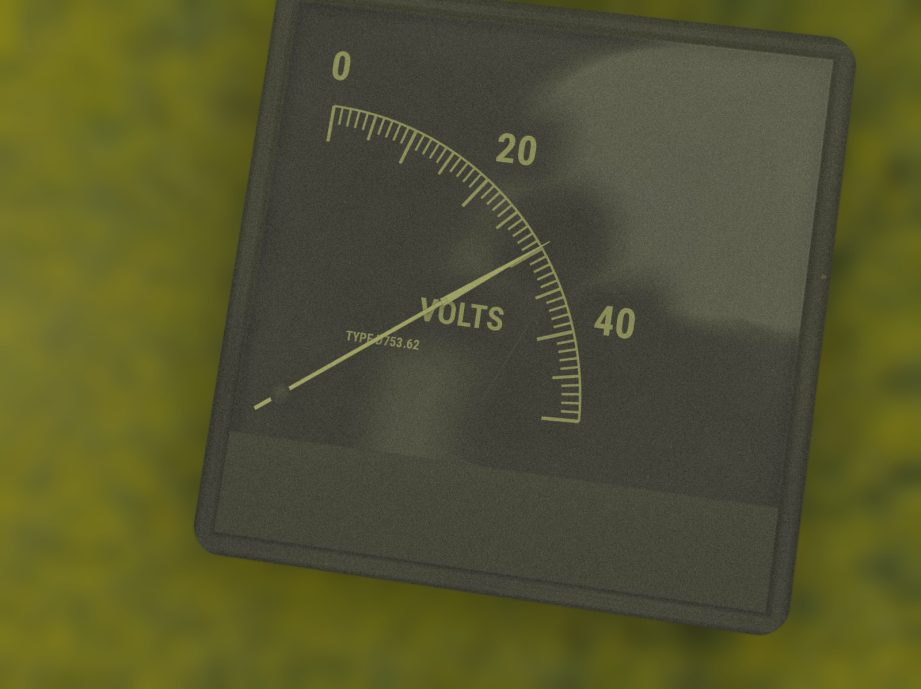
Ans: {"value": 30, "unit": "V"}
